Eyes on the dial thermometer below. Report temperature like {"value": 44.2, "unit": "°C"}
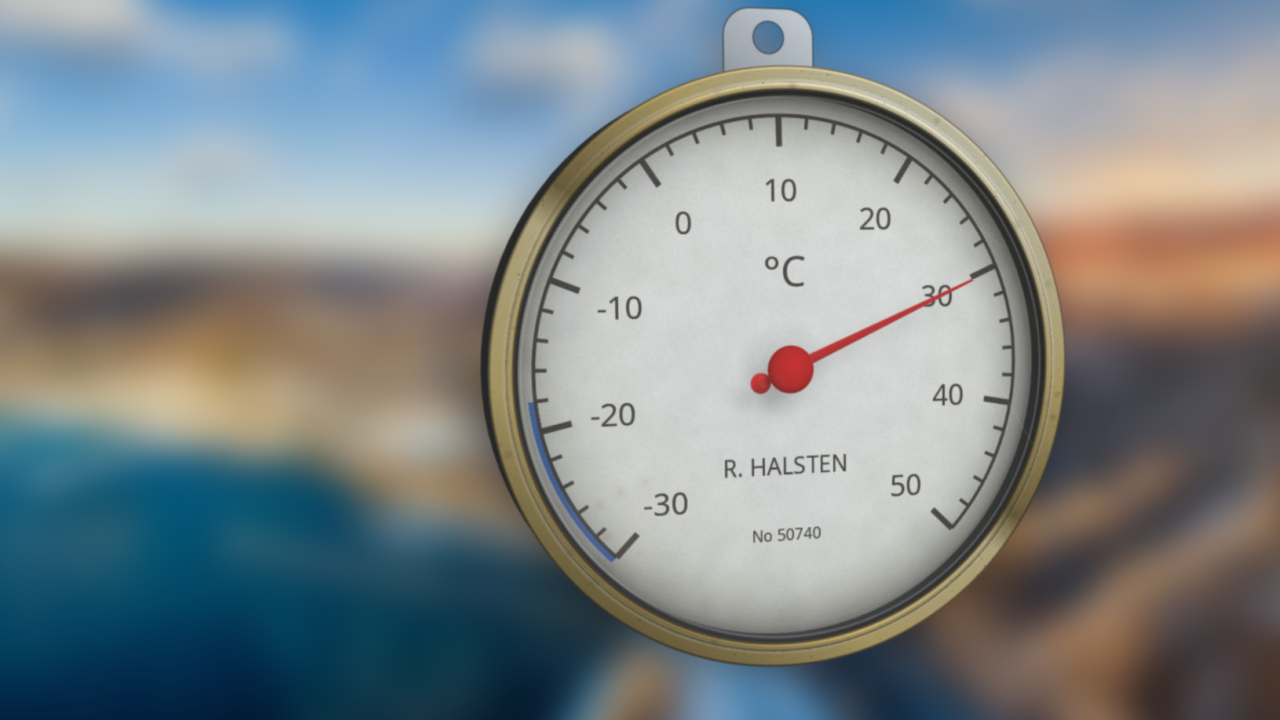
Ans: {"value": 30, "unit": "°C"}
